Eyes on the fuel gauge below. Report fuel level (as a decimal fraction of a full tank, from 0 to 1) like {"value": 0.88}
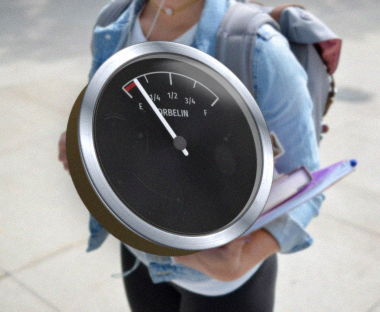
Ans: {"value": 0.125}
